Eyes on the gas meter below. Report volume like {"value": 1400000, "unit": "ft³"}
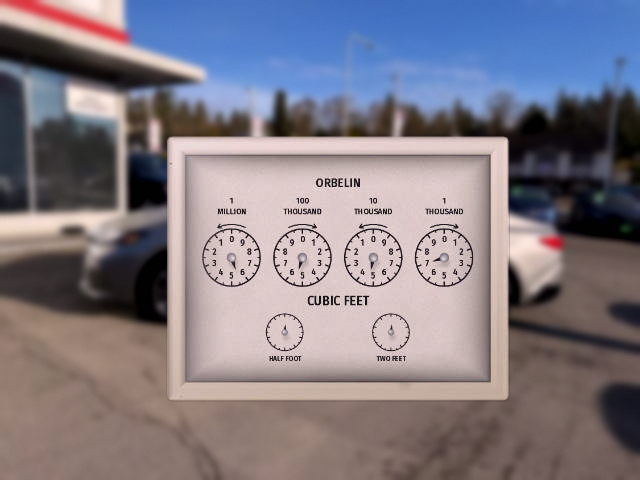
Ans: {"value": 554700, "unit": "ft³"}
